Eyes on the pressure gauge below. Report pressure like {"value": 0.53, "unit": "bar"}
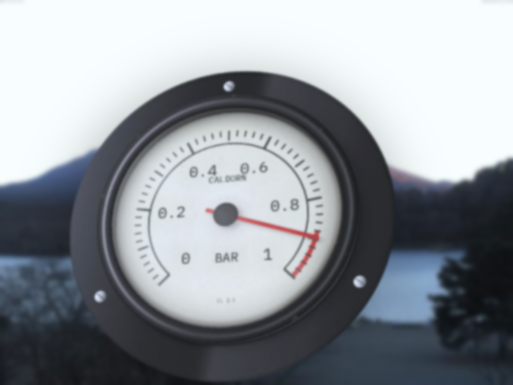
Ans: {"value": 0.9, "unit": "bar"}
